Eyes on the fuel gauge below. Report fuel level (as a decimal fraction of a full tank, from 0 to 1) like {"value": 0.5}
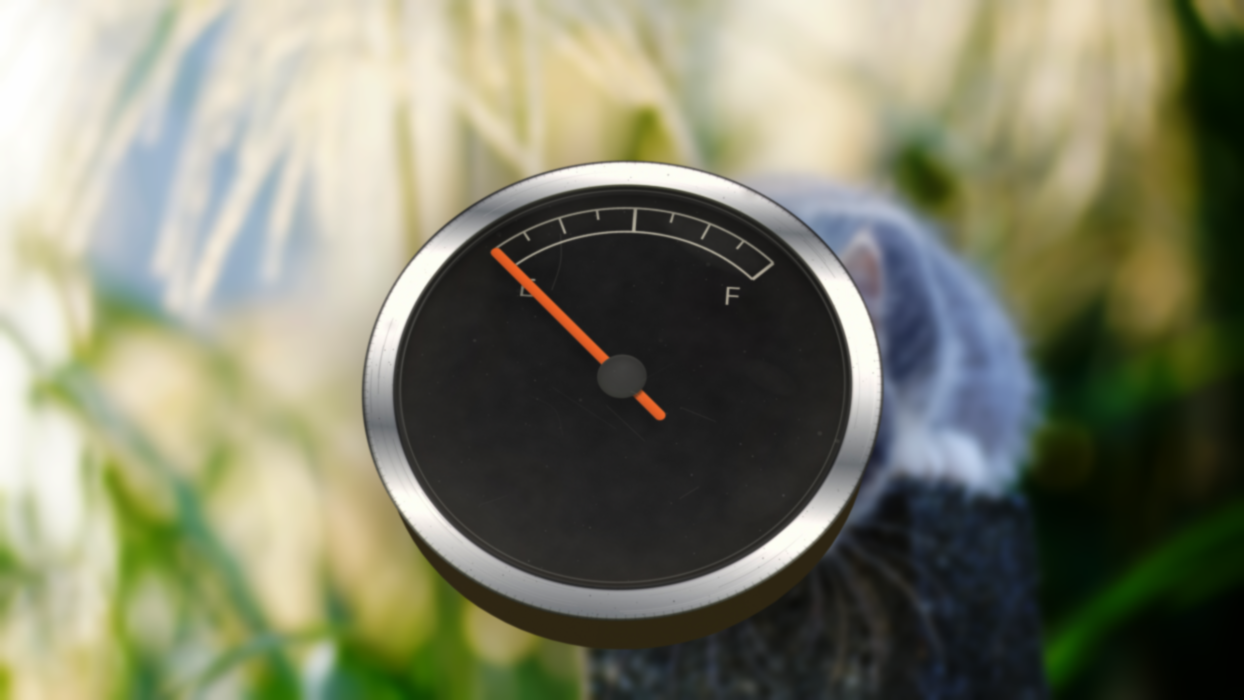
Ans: {"value": 0}
